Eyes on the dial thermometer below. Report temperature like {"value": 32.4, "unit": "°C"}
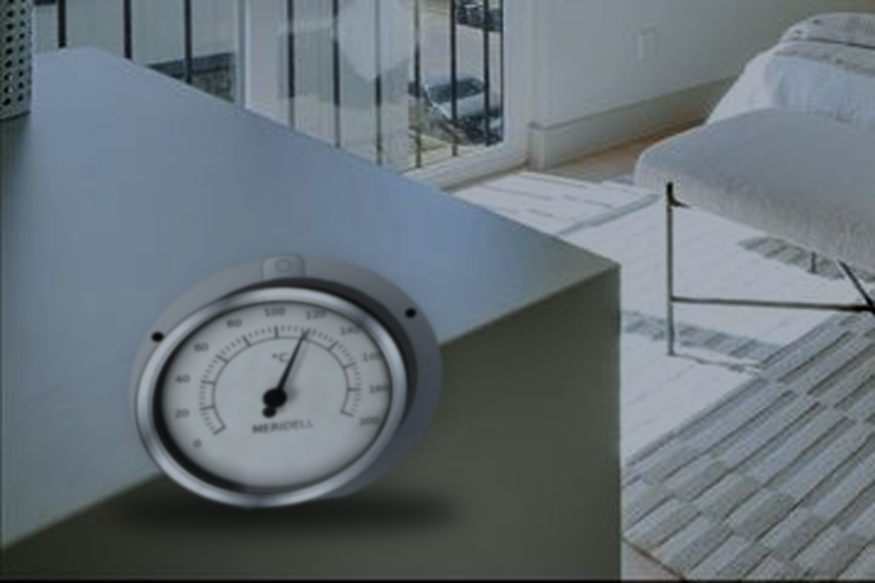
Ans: {"value": 120, "unit": "°C"}
